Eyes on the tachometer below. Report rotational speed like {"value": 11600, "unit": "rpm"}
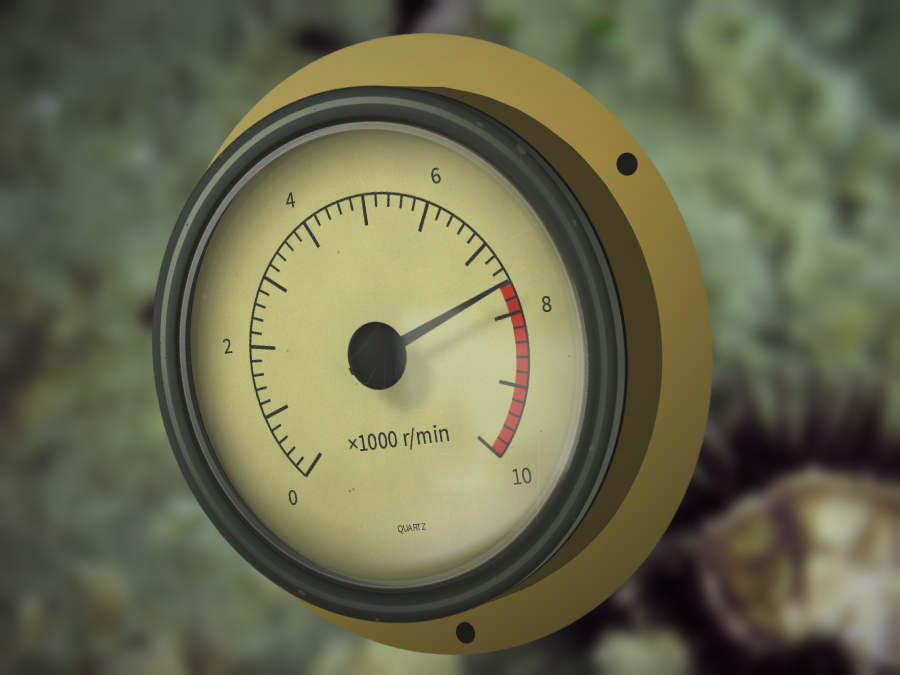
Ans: {"value": 7600, "unit": "rpm"}
